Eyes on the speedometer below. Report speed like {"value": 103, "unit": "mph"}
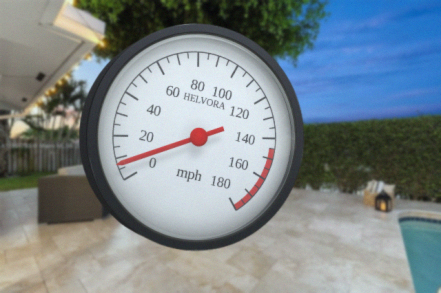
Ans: {"value": 7.5, "unit": "mph"}
